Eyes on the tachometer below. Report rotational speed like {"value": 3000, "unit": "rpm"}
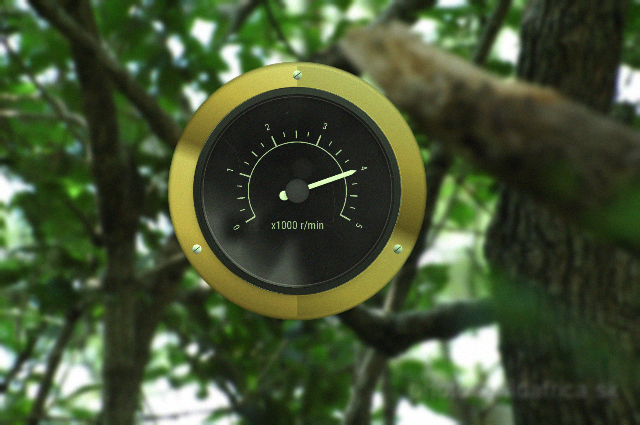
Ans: {"value": 4000, "unit": "rpm"}
